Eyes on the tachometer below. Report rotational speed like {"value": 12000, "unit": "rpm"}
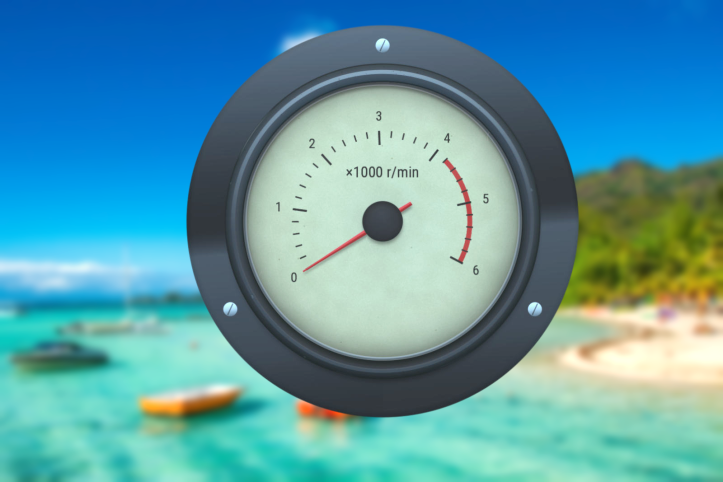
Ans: {"value": 0, "unit": "rpm"}
